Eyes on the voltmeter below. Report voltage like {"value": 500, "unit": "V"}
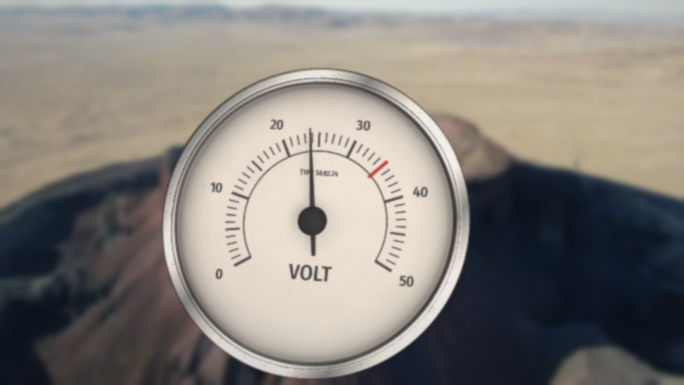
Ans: {"value": 24, "unit": "V"}
